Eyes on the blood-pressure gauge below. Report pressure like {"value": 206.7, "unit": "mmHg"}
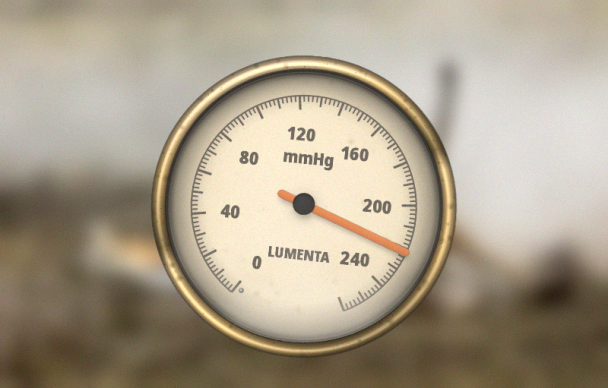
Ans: {"value": 222, "unit": "mmHg"}
